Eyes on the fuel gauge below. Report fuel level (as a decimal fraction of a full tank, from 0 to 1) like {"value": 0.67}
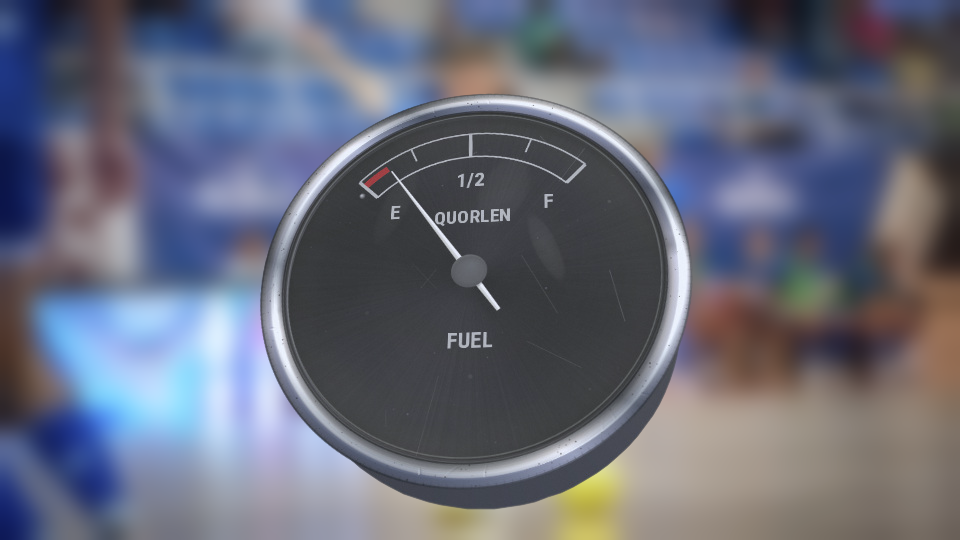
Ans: {"value": 0.125}
